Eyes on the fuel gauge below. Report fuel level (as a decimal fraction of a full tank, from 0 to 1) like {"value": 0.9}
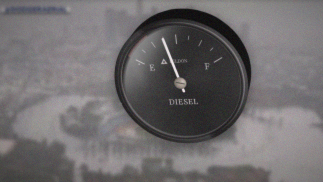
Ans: {"value": 0.375}
